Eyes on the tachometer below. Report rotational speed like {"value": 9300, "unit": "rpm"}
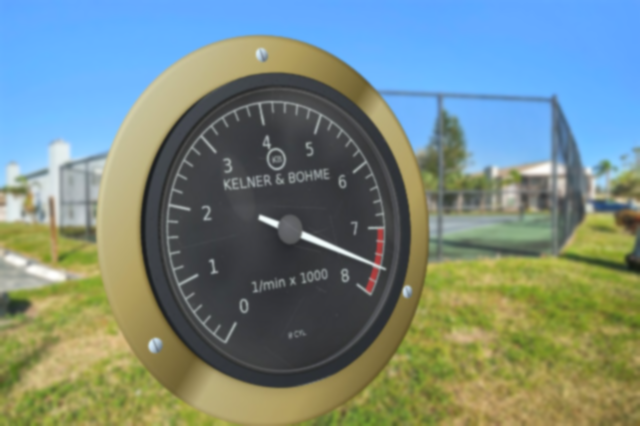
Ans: {"value": 7600, "unit": "rpm"}
